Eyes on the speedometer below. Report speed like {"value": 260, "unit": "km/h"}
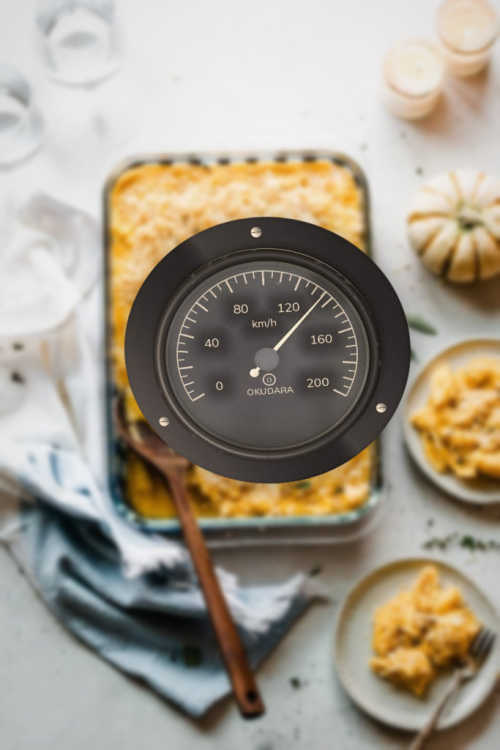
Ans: {"value": 135, "unit": "km/h"}
